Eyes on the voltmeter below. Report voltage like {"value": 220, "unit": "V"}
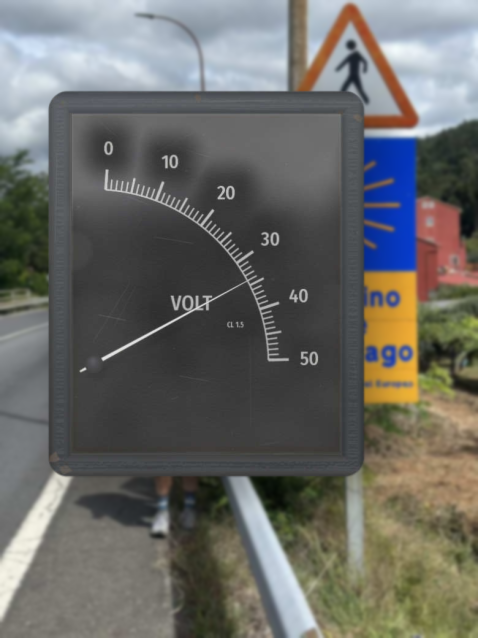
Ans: {"value": 34, "unit": "V"}
